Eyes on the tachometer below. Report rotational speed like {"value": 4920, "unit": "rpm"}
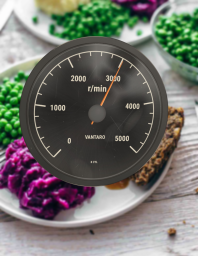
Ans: {"value": 3000, "unit": "rpm"}
